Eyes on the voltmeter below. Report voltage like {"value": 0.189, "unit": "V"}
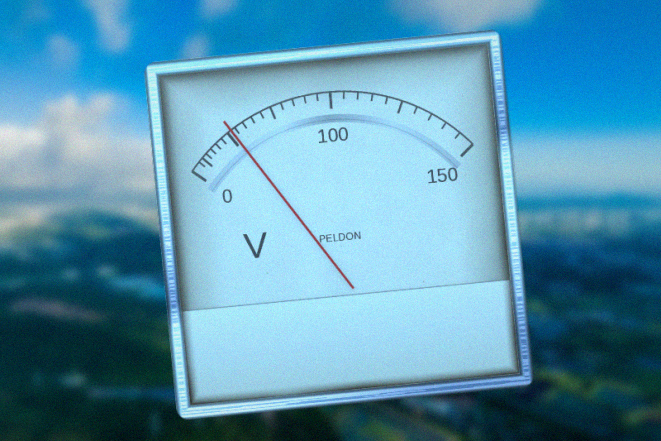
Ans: {"value": 52.5, "unit": "V"}
